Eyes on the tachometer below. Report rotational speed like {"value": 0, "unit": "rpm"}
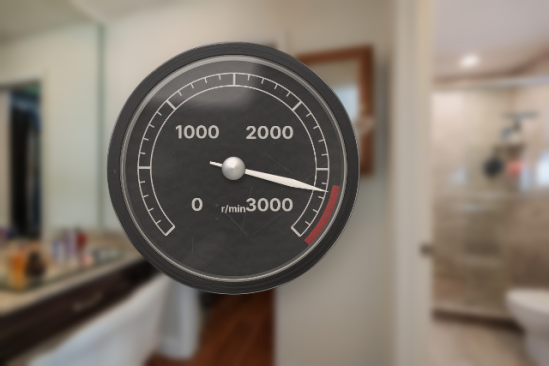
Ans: {"value": 2650, "unit": "rpm"}
